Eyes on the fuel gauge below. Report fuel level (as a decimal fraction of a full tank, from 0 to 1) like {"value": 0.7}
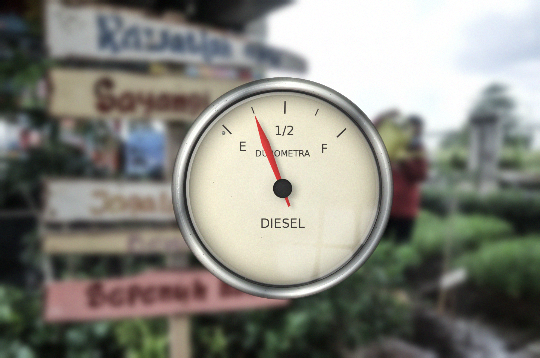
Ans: {"value": 0.25}
